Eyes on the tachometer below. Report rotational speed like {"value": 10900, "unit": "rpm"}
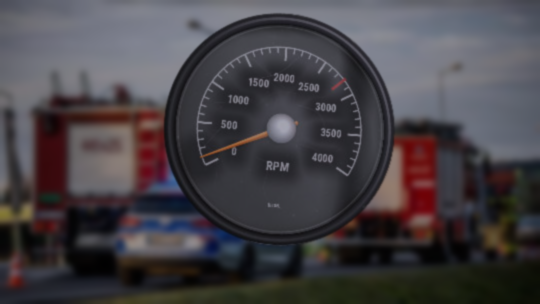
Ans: {"value": 100, "unit": "rpm"}
